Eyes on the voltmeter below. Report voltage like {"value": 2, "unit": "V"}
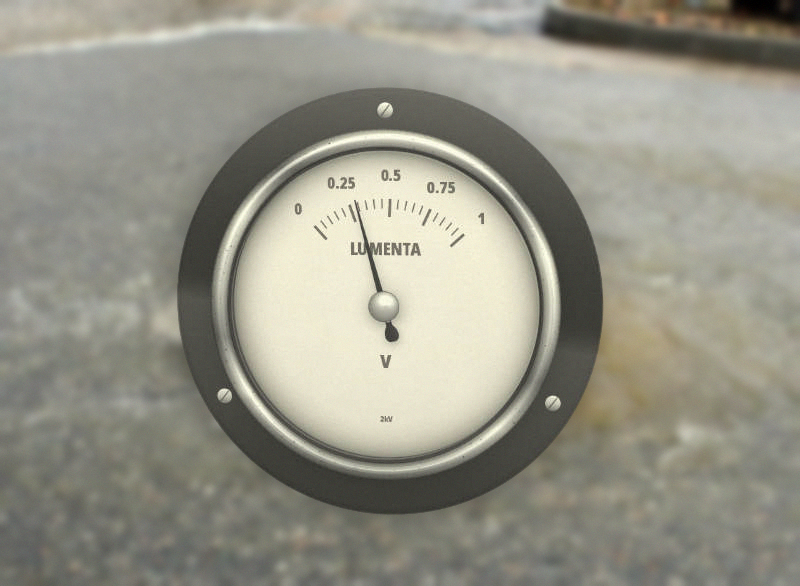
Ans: {"value": 0.3, "unit": "V"}
